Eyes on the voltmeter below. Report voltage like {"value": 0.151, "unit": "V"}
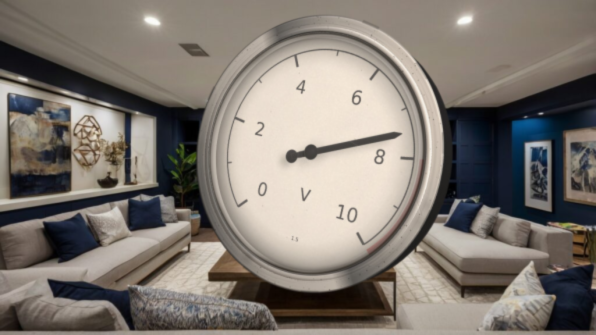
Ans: {"value": 7.5, "unit": "V"}
